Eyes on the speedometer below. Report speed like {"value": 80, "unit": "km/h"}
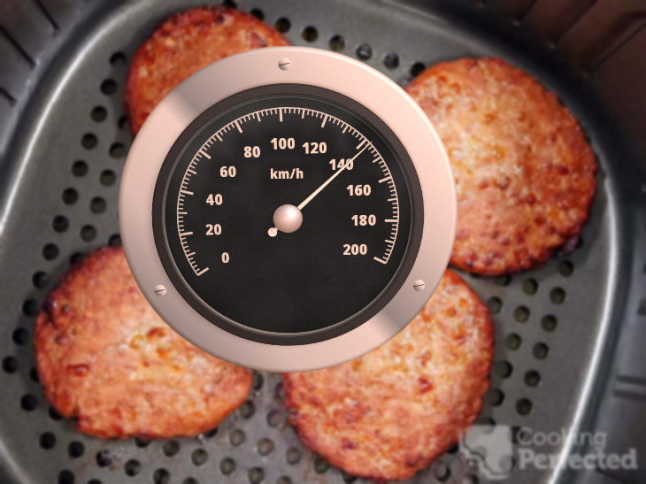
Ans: {"value": 142, "unit": "km/h"}
